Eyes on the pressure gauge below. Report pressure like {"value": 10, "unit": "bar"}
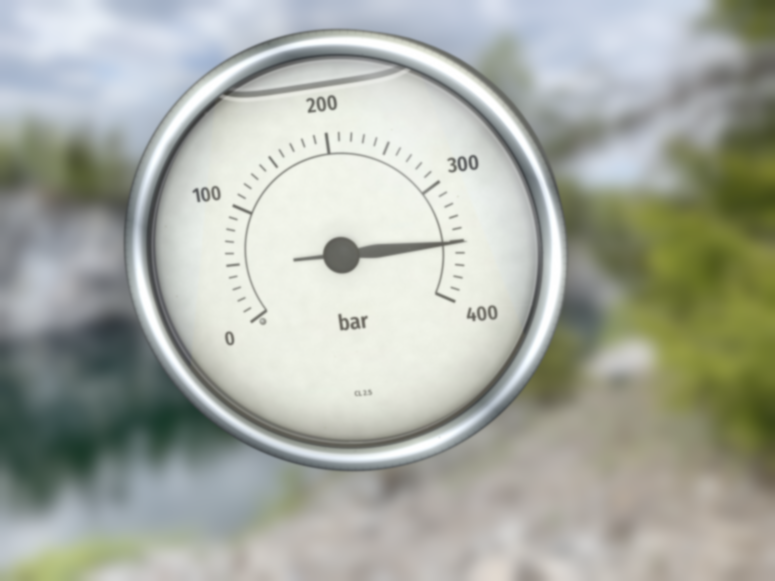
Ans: {"value": 350, "unit": "bar"}
